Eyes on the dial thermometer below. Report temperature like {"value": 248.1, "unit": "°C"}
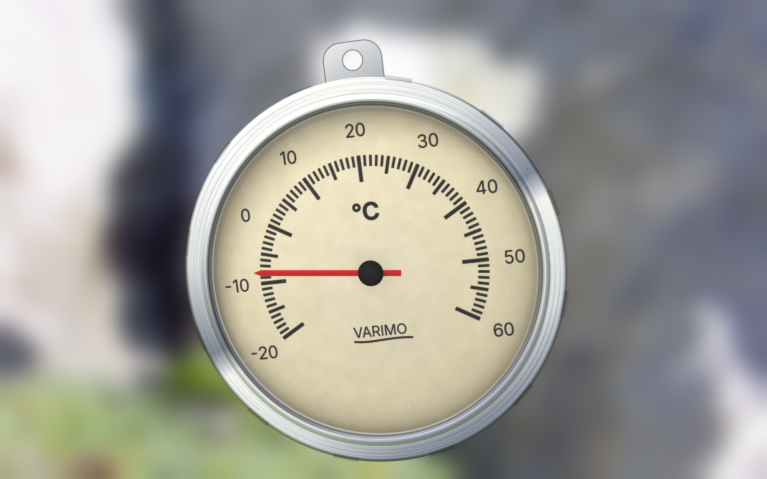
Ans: {"value": -8, "unit": "°C"}
